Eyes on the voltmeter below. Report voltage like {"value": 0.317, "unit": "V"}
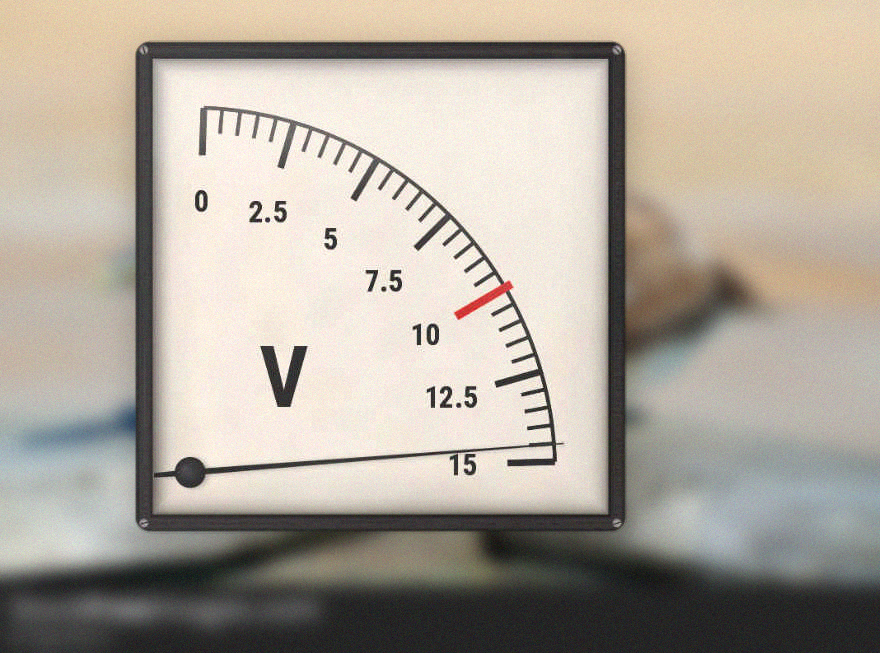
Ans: {"value": 14.5, "unit": "V"}
